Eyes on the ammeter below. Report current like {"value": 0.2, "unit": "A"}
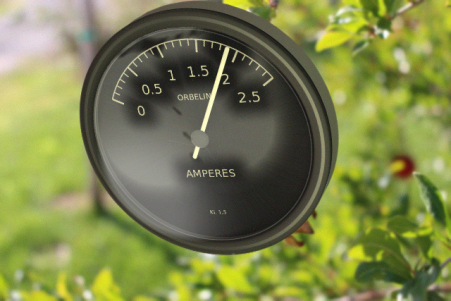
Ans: {"value": 1.9, "unit": "A"}
